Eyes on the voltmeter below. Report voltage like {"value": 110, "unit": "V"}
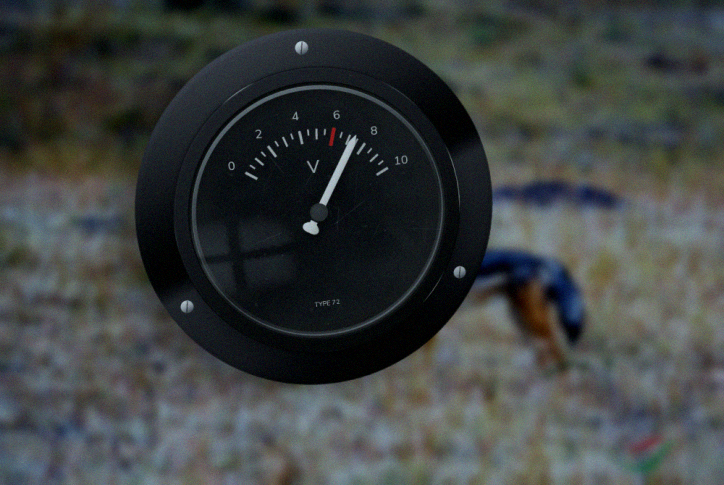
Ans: {"value": 7.25, "unit": "V"}
